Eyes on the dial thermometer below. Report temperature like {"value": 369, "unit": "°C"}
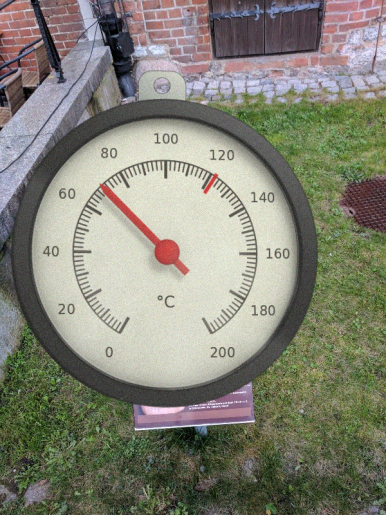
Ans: {"value": 70, "unit": "°C"}
